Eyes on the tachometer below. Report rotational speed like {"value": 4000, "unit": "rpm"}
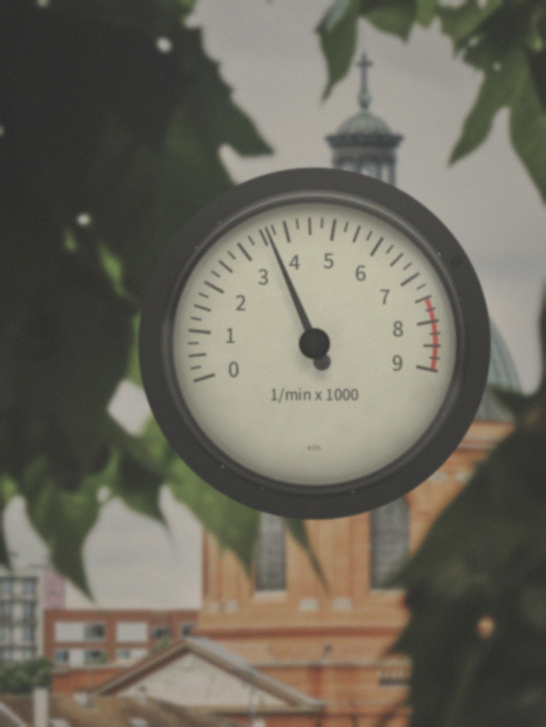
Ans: {"value": 3625, "unit": "rpm"}
